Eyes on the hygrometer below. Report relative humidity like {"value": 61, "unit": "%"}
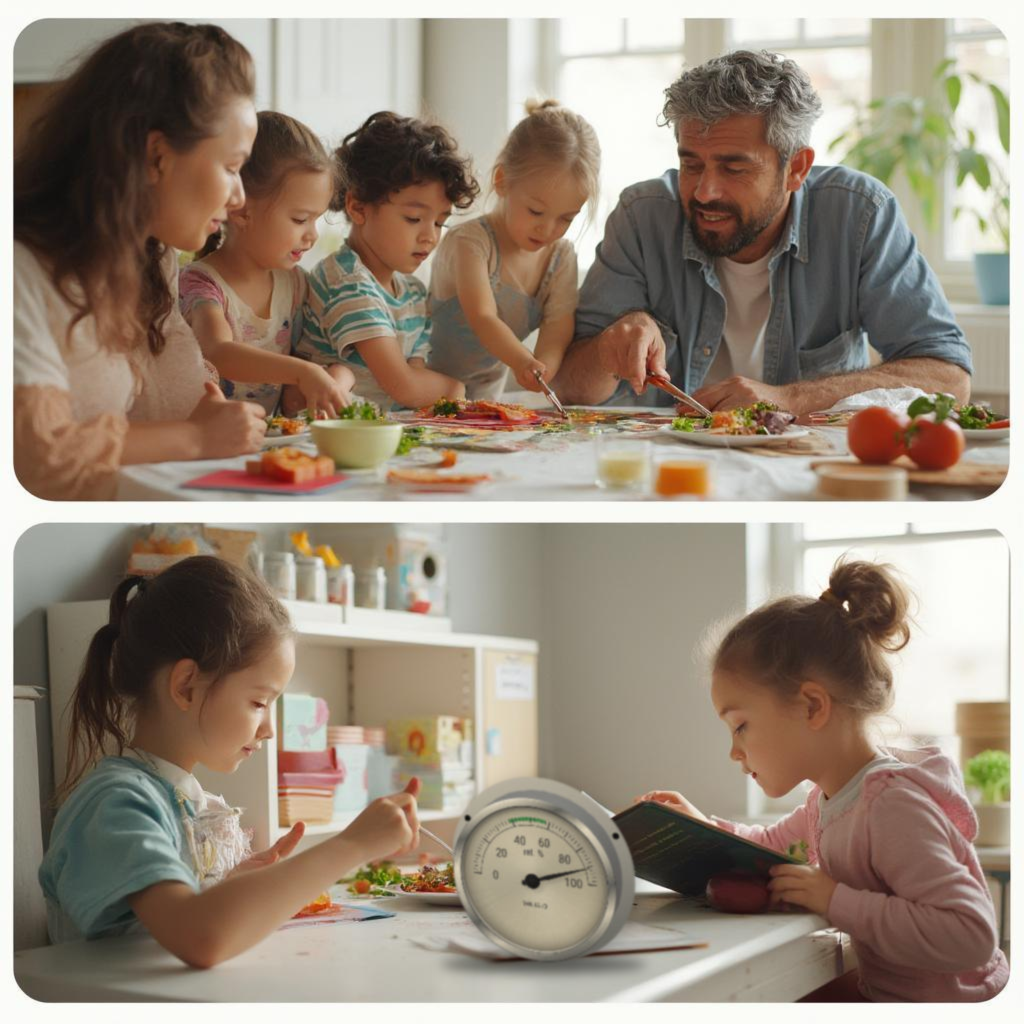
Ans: {"value": 90, "unit": "%"}
